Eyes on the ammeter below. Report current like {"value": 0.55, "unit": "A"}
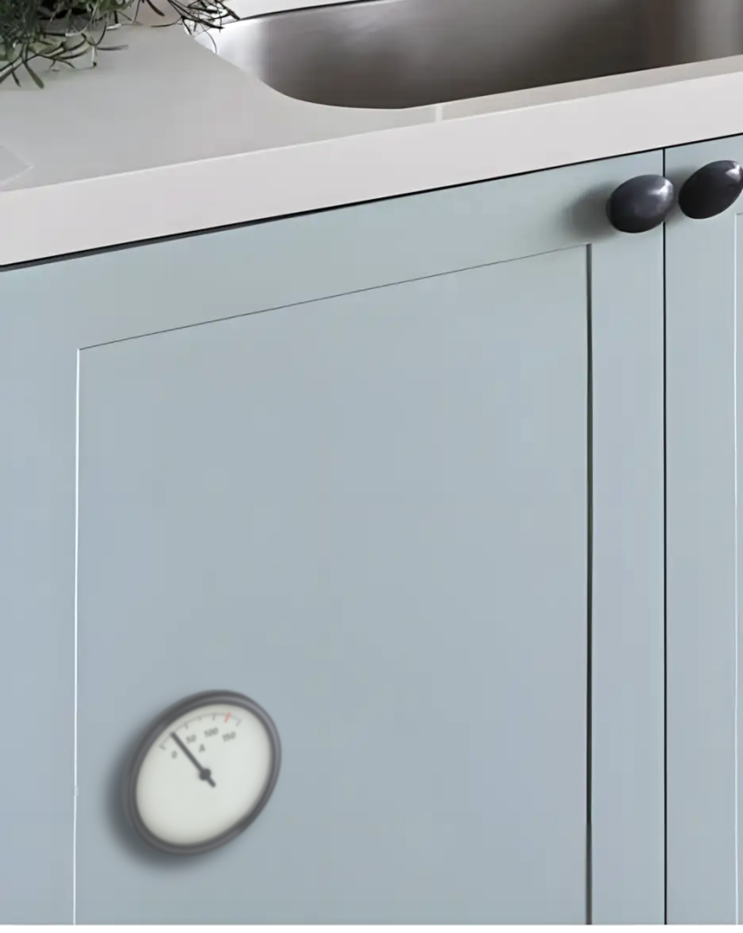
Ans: {"value": 25, "unit": "A"}
